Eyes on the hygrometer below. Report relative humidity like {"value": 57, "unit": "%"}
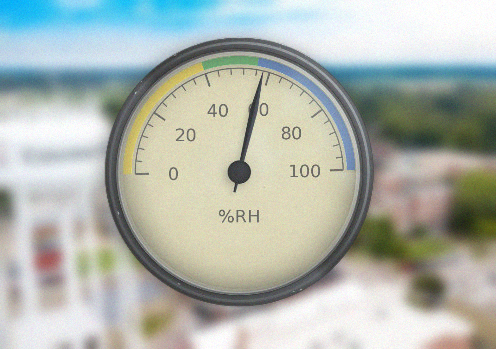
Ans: {"value": 58, "unit": "%"}
